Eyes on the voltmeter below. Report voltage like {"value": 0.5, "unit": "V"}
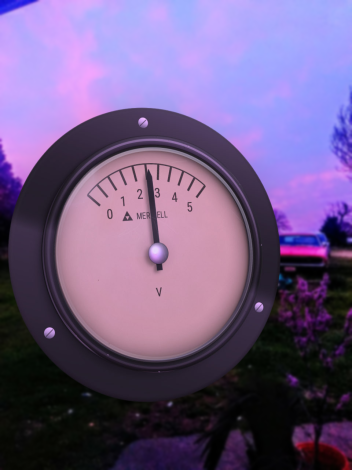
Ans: {"value": 2.5, "unit": "V"}
